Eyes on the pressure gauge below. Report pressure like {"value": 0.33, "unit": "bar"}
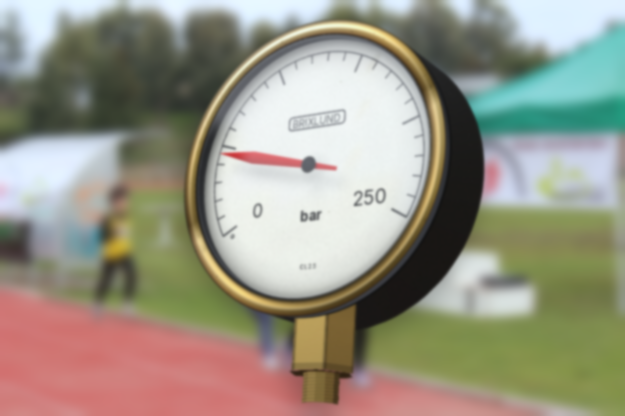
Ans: {"value": 45, "unit": "bar"}
